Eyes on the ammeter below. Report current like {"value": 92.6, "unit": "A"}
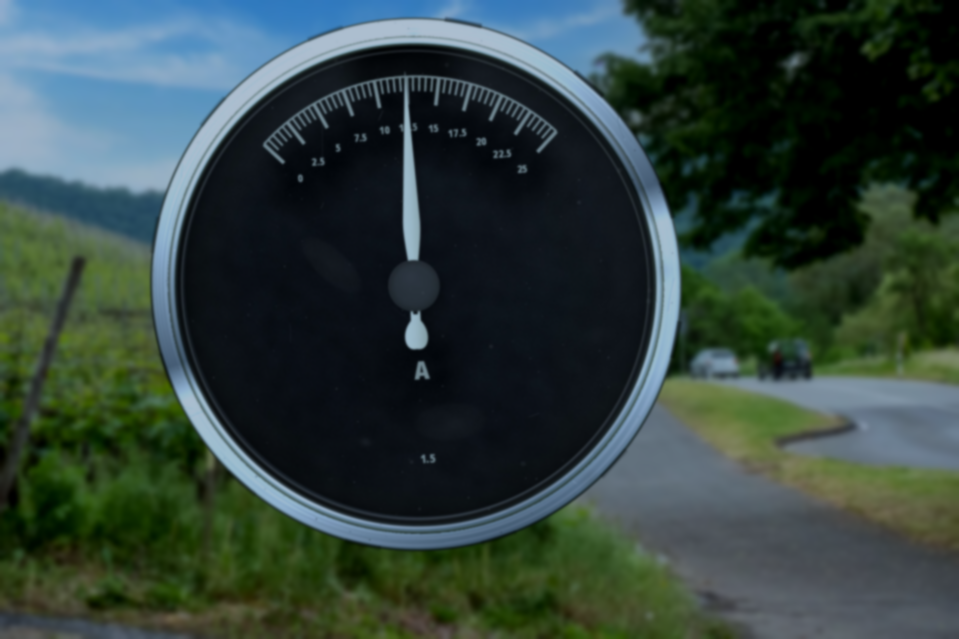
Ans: {"value": 12.5, "unit": "A"}
